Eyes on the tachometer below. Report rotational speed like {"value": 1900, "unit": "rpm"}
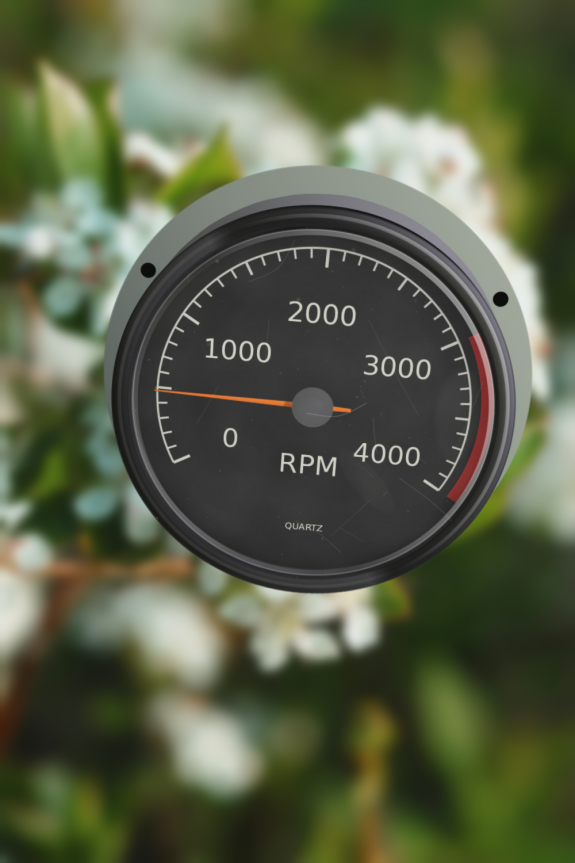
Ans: {"value": 500, "unit": "rpm"}
